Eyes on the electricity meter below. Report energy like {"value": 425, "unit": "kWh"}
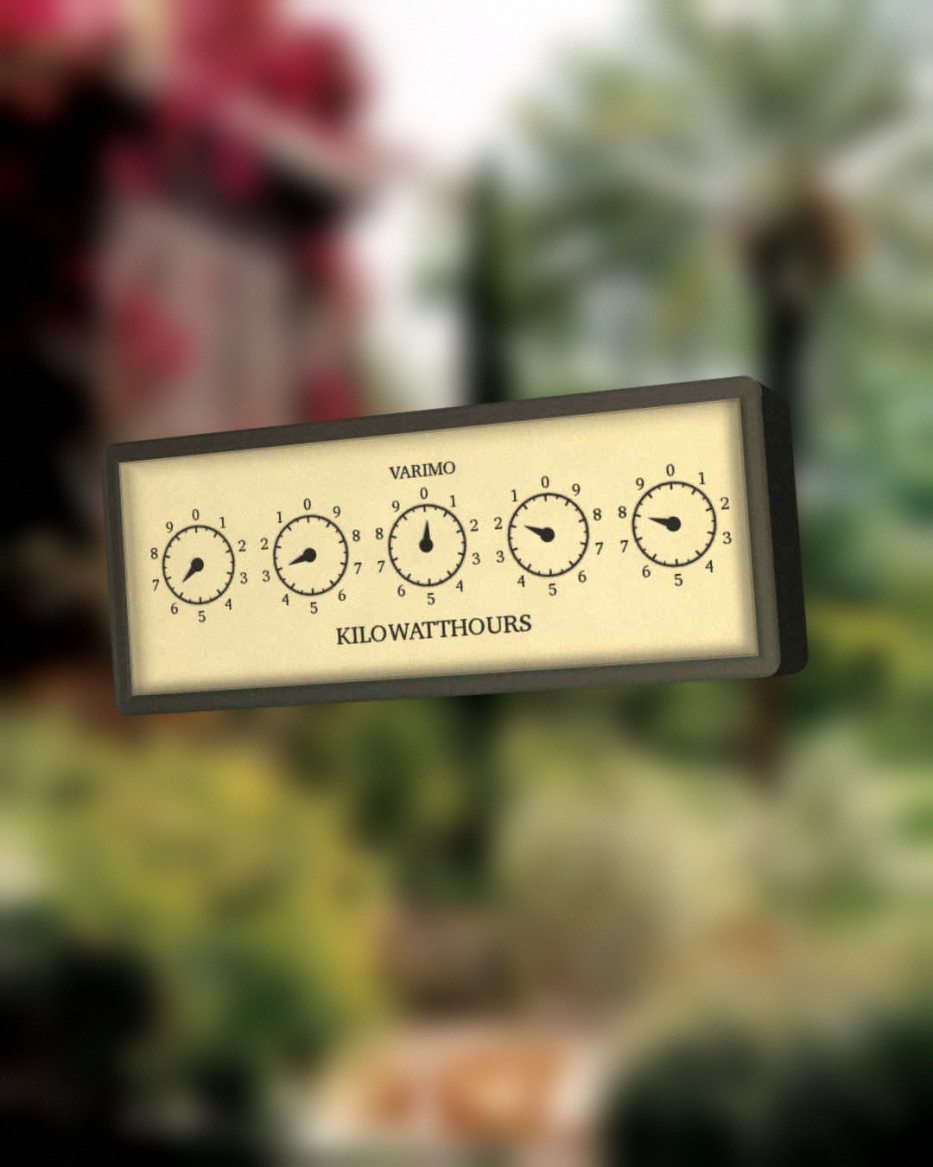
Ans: {"value": 63018, "unit": "kWh"}
